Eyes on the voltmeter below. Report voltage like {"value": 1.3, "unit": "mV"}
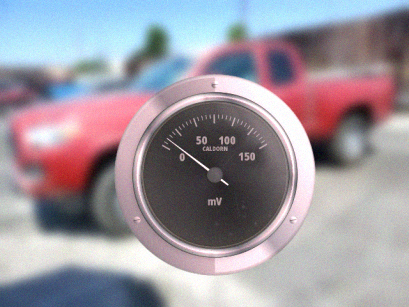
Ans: {"value": 10, "unit": "mV"}
